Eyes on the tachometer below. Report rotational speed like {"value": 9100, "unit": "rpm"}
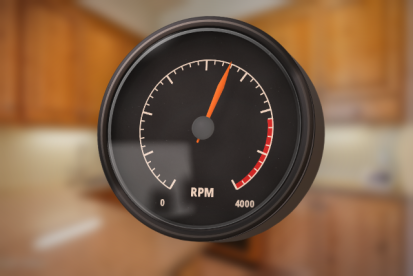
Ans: {"value": 2300, "unit": "rpm"}
